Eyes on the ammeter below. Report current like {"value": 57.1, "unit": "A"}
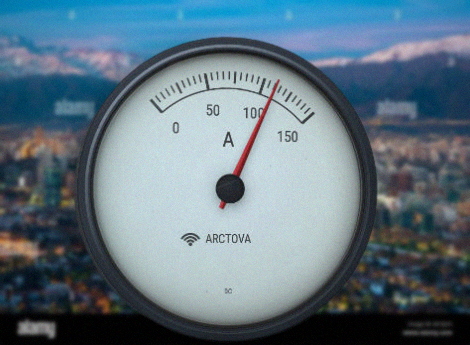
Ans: {"value": 110, "unit": "A"}
